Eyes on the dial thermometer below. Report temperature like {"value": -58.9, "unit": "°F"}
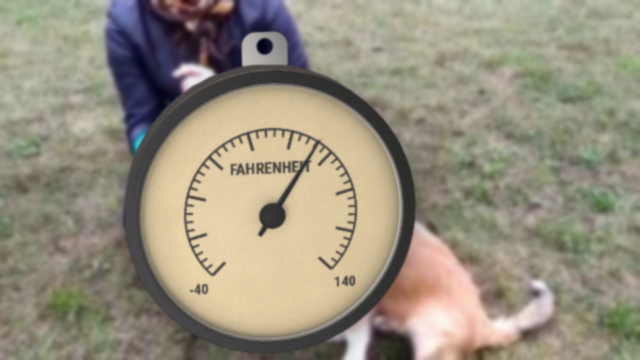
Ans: {"value": 72, "unit": "°F"}
